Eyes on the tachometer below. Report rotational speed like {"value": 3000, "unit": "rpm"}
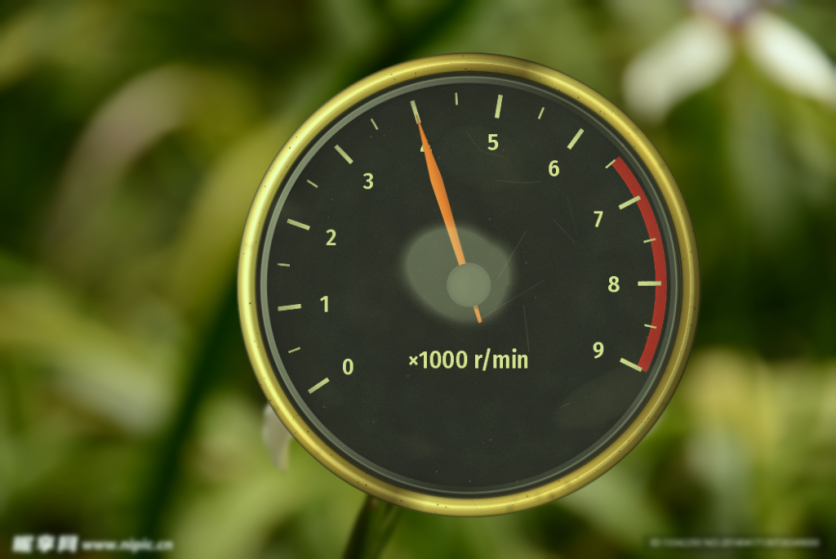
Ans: {"value": 4000, "unit": "rpm"}
